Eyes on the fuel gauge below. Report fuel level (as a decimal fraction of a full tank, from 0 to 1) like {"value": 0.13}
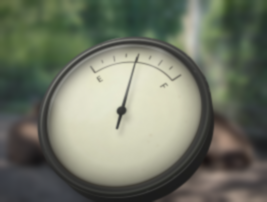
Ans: {"value": 0.5}
